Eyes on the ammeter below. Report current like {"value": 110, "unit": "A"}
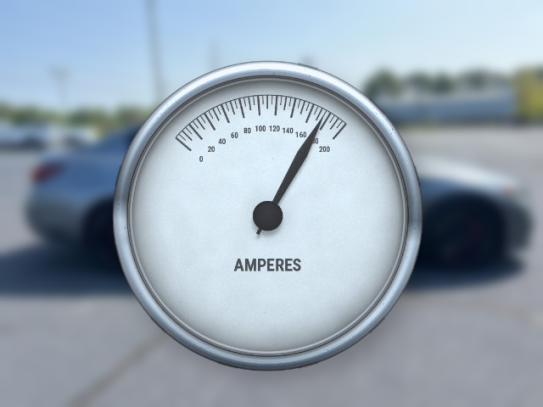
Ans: {"value": 175, "unit": "A"}
